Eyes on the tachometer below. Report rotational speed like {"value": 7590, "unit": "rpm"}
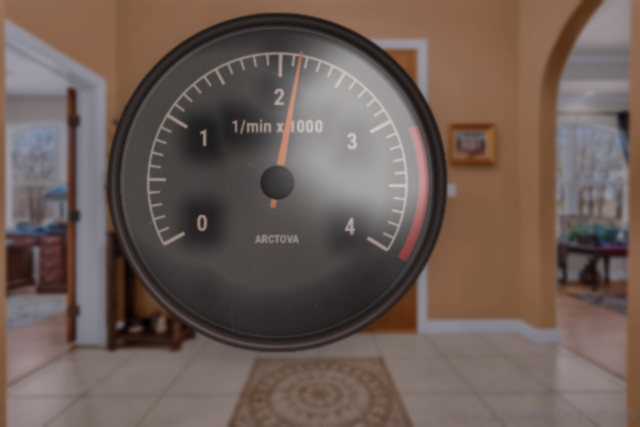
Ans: {"value": 2150, "unit": "rpm"}
